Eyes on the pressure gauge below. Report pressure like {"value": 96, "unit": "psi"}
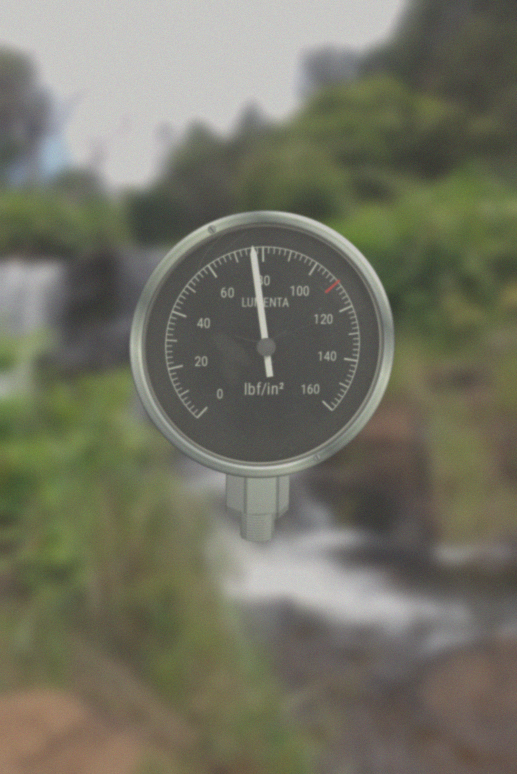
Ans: {"value": 76, "unit": "psi"}
